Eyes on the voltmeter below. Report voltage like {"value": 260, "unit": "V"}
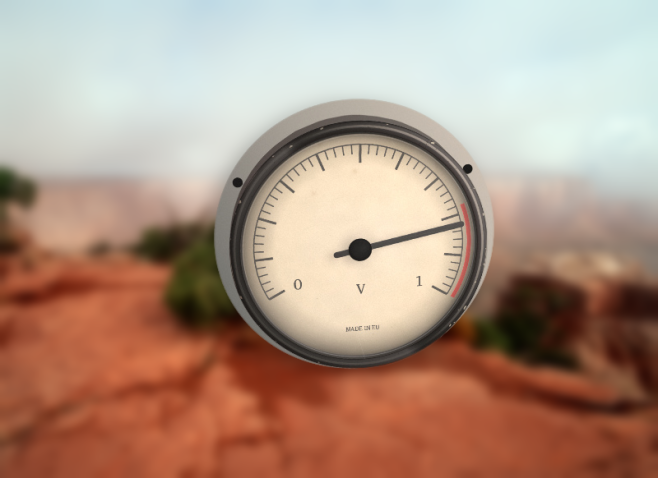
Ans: {"value": 0.82, "unit": "V"}
